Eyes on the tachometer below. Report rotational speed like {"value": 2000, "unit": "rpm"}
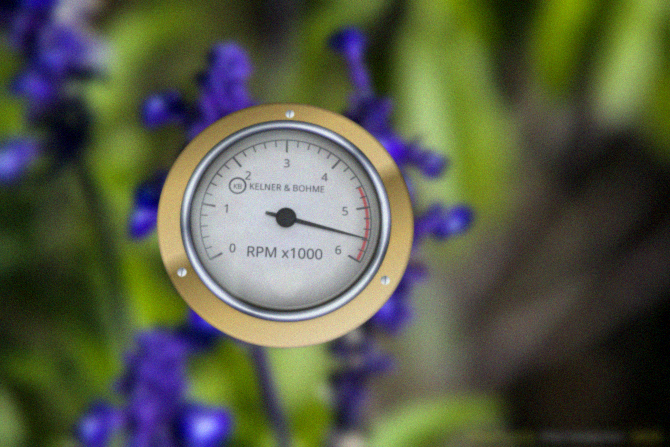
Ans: {"value": 5600, "unit": "rpm"}
